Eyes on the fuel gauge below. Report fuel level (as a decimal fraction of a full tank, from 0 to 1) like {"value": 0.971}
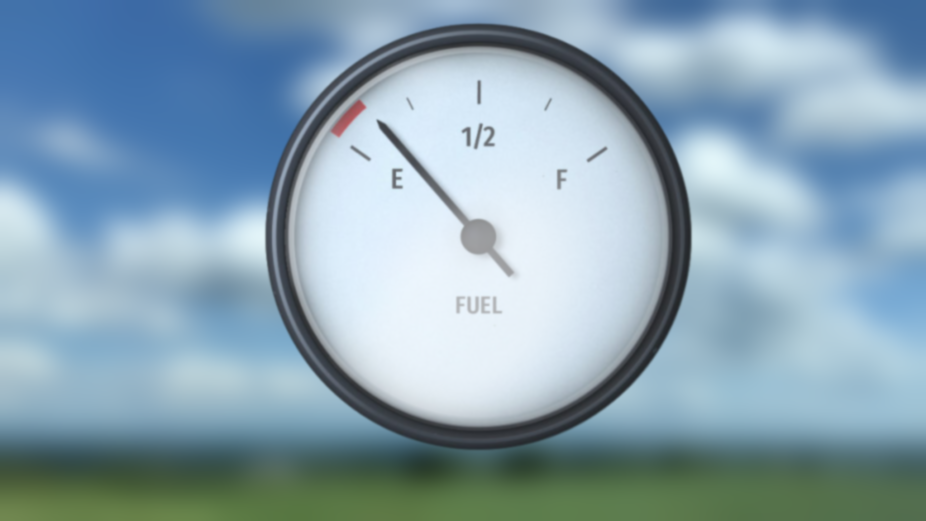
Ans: {"value": 0.125}
